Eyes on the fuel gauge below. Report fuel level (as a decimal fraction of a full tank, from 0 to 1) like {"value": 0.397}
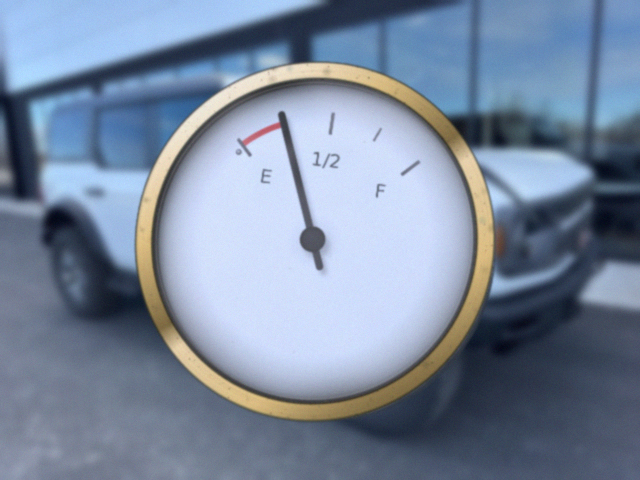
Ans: {"value": 0.25}
